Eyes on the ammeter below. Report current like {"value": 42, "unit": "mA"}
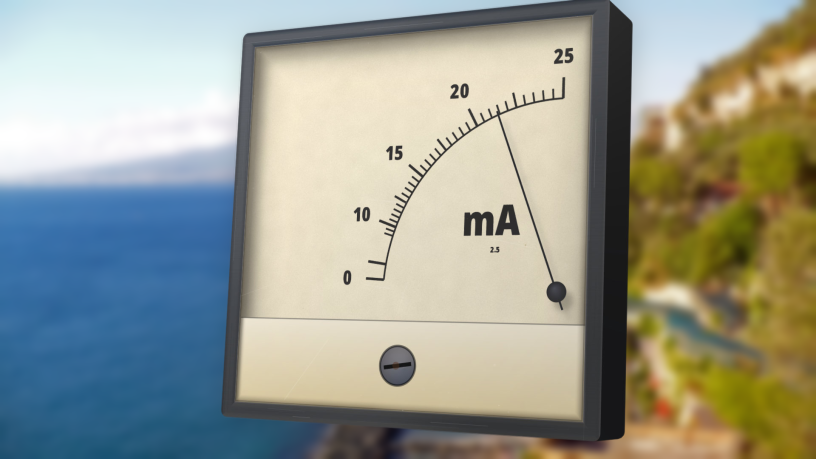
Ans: {"value": 21.5, "unit": "mA"}
